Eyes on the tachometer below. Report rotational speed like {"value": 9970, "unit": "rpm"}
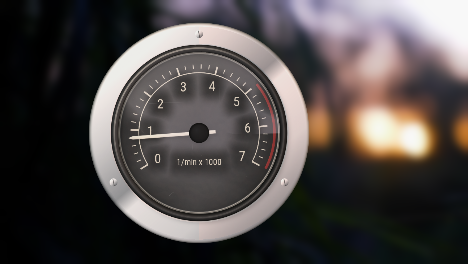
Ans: {"value": 800, "unit": "rpm"}
